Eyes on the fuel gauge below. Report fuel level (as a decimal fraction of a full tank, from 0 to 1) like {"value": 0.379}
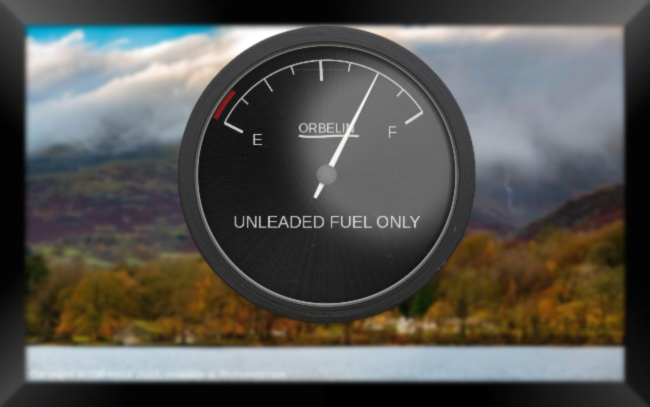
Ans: {"value": 0.75}
